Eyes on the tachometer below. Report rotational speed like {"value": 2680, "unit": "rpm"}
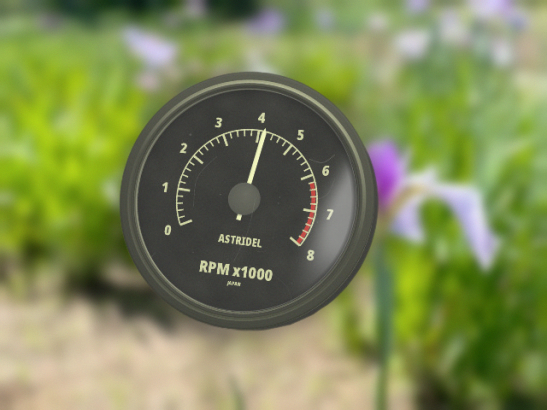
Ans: {"value": 4200, "unit": "rpm"}
